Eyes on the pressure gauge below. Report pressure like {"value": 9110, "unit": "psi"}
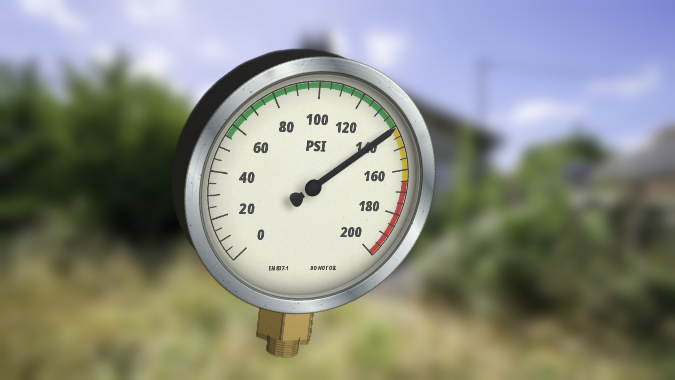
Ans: {"value": 140, "unit": "psi"}
